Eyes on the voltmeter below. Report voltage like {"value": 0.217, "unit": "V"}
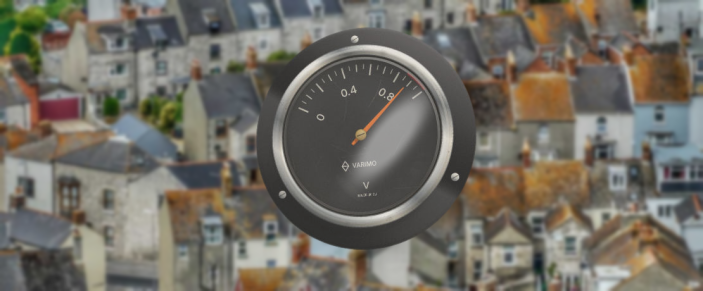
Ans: {"value": 0.9, "unit": "V"}
